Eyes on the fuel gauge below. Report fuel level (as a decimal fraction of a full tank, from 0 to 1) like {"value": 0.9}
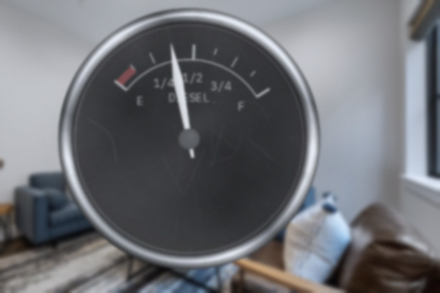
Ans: {"value": 0.375}
